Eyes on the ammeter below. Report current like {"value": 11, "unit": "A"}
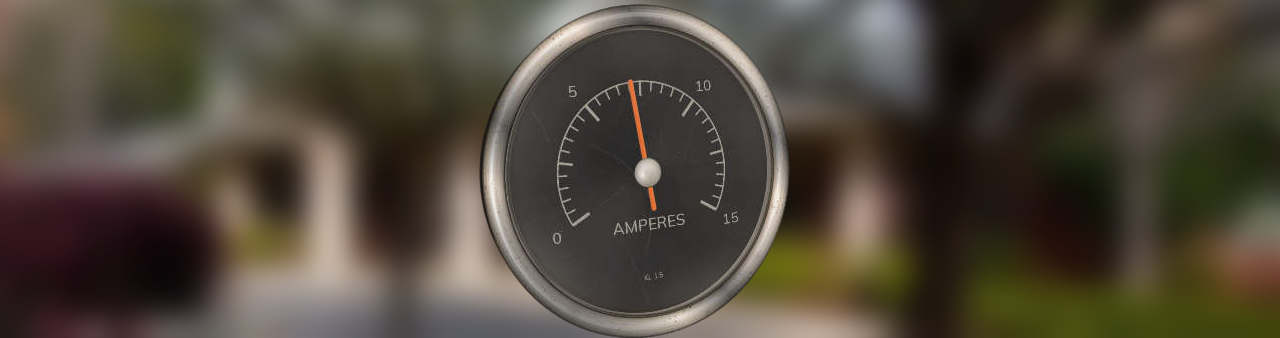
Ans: {"value": 7, "unit": "A"}
